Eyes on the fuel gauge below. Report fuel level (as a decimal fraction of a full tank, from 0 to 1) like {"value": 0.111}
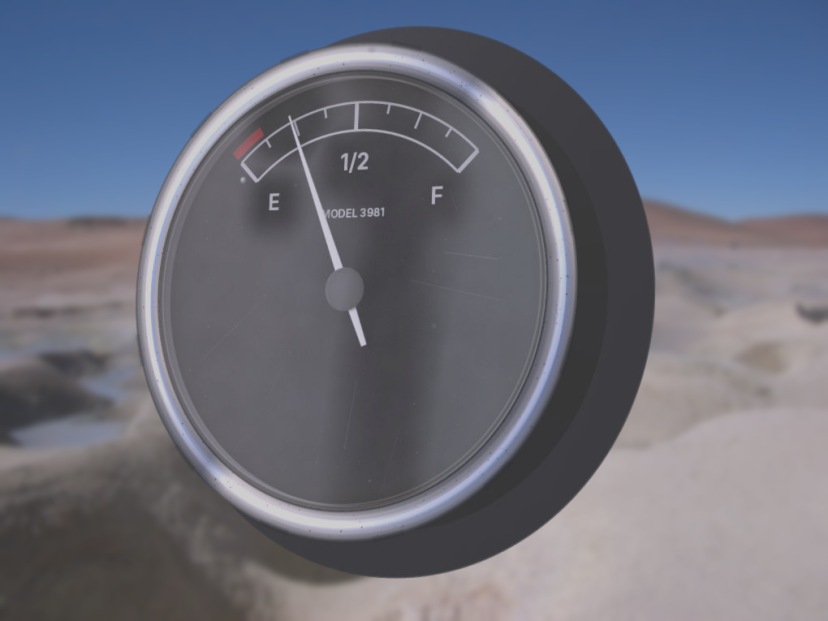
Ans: {"value": 0.25}
